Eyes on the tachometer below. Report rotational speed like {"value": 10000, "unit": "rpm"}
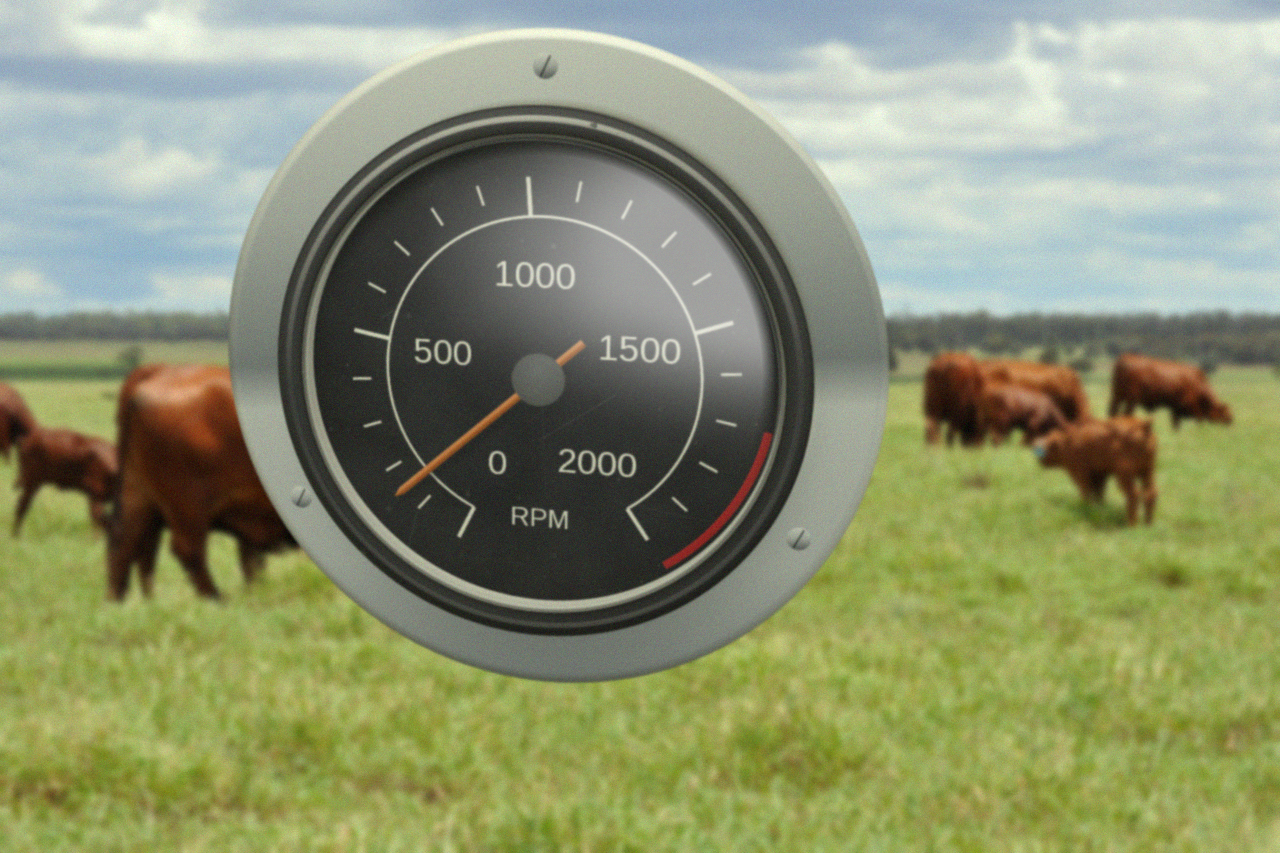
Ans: {"value": 150, "unit": "rpm"}
